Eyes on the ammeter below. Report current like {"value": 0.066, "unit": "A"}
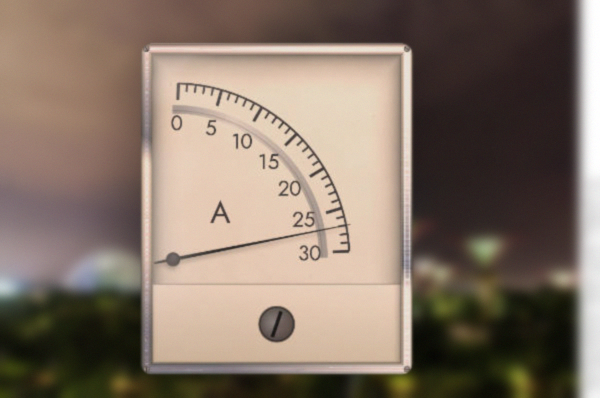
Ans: {"value": 27, "unit": "A"}
